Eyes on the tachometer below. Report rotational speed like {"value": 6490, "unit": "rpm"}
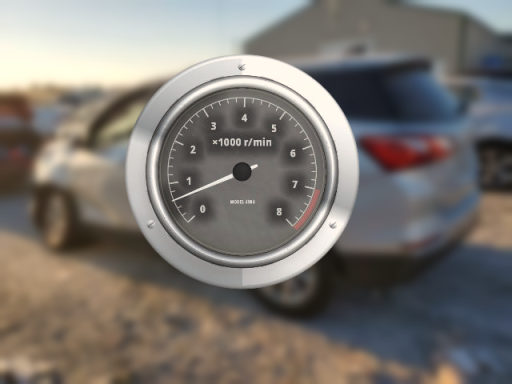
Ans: {"value": 600, "unit": "rpm"}
